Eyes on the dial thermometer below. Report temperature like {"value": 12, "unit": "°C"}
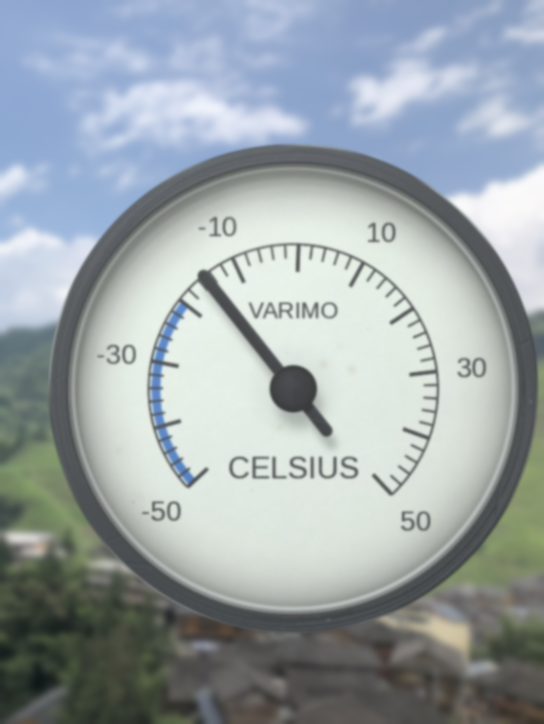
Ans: {"value": -15, "unit": "°C"}
